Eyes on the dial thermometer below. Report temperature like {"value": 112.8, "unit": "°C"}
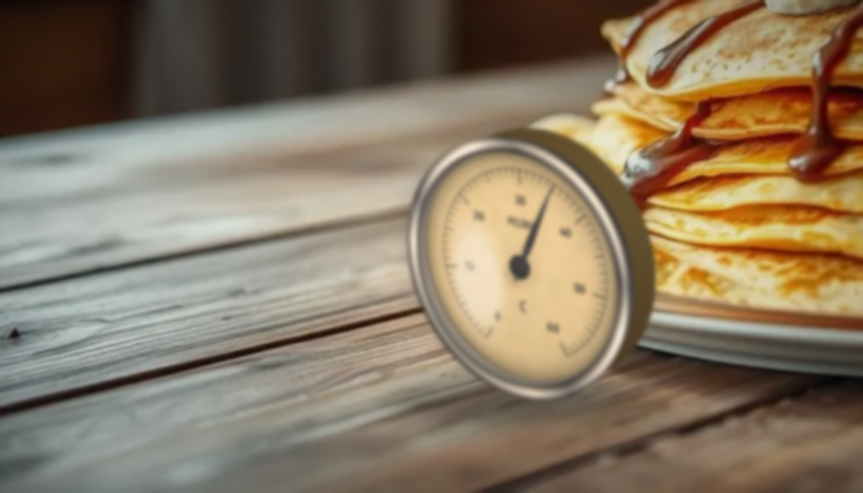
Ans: {"value": 35, "unit": "°C"}
